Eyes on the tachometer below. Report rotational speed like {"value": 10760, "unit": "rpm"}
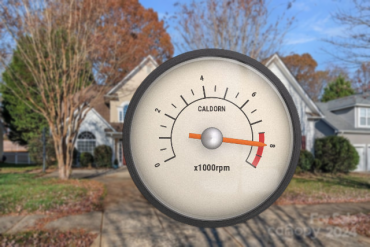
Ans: {"value": 8000, "unit": "rpm"}
